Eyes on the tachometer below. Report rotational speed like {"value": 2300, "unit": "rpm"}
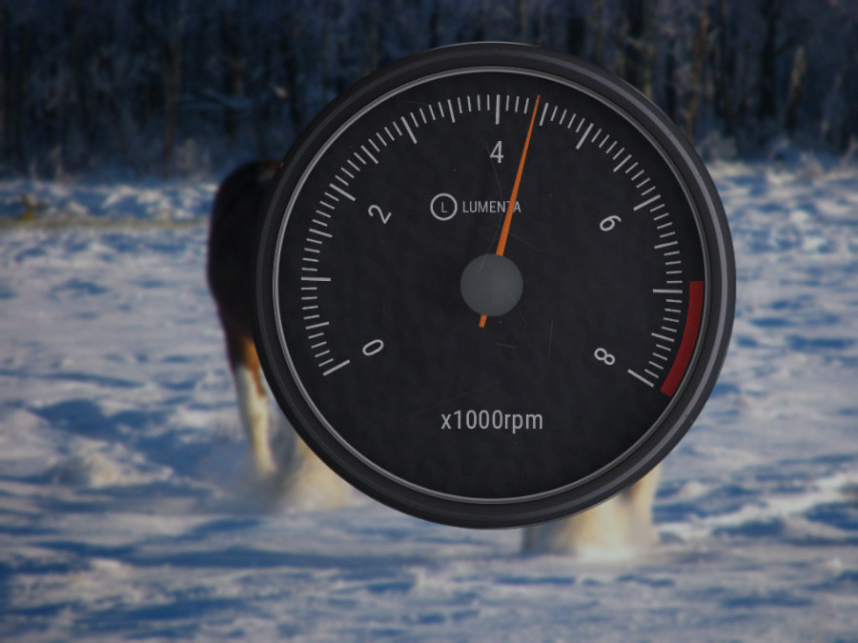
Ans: {"value": 4400, "unit": "rpm"}
